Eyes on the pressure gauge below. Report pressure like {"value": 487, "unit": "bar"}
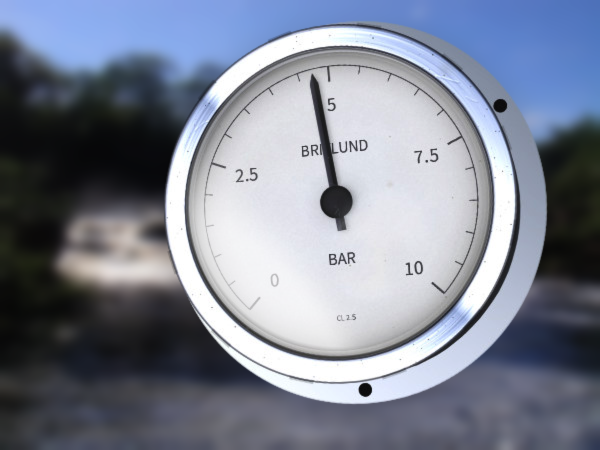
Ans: {"value": 4.75, "unit": "bar"}
